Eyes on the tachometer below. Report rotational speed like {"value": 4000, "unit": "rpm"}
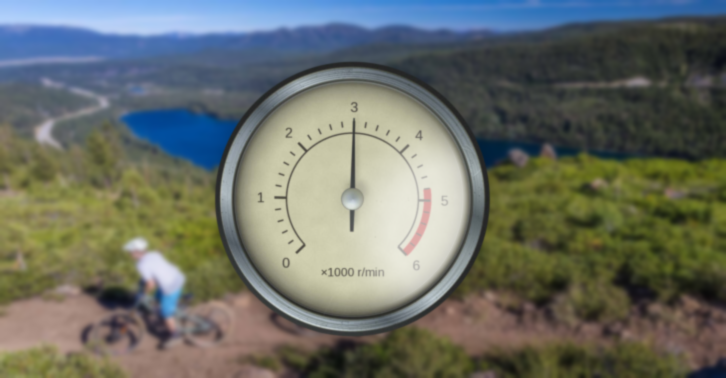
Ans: {"value": 3000, "unit": "rpm"}
